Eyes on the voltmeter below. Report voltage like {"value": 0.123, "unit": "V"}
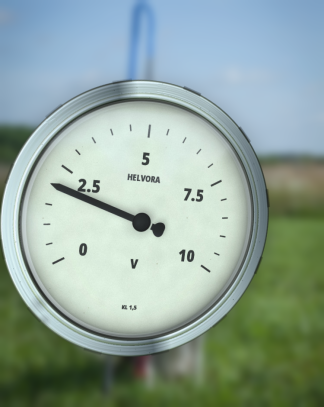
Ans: {"value": 2, "unit": "V"}
